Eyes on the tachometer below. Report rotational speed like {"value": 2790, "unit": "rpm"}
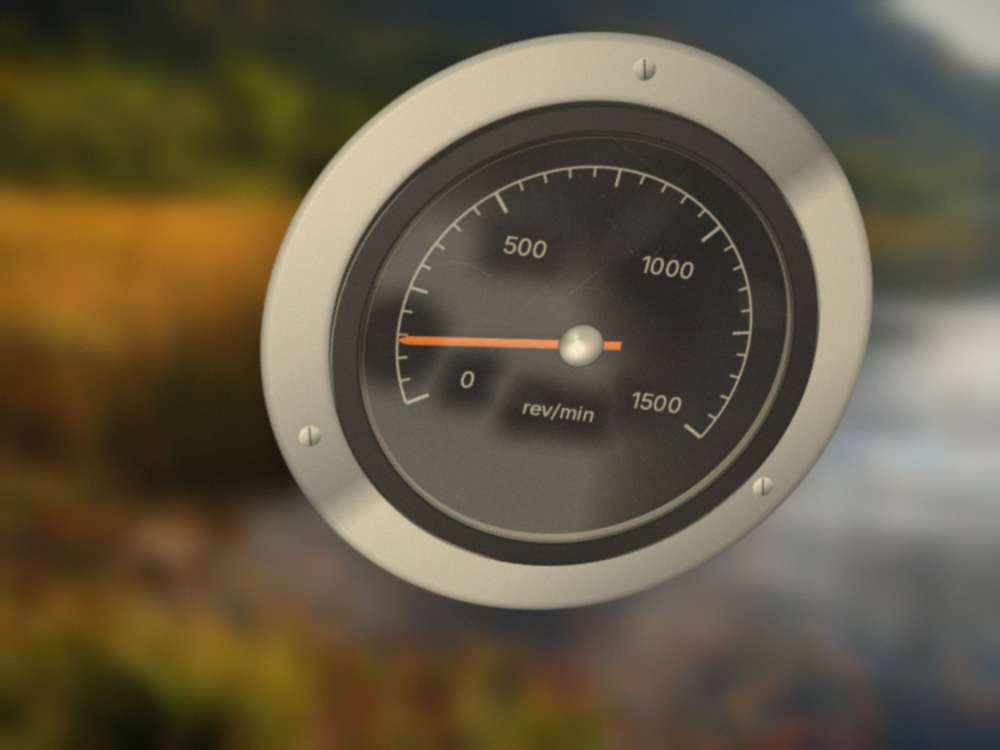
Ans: {"value": 150, "unit": "rpm"}
